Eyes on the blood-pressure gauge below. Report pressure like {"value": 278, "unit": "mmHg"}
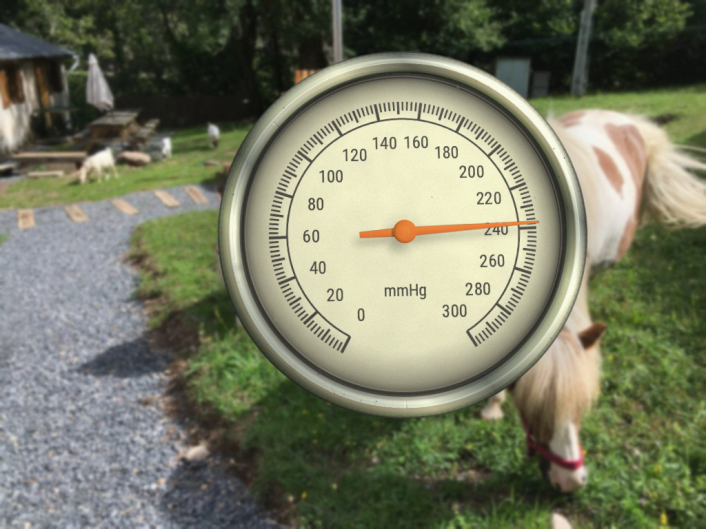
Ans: {"value": 238, "unit": "mmHg"}
